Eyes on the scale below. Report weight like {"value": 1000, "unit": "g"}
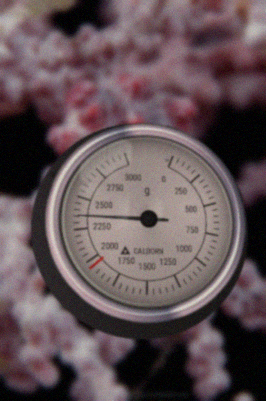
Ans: {"value": 2350, "unit": "g"}
